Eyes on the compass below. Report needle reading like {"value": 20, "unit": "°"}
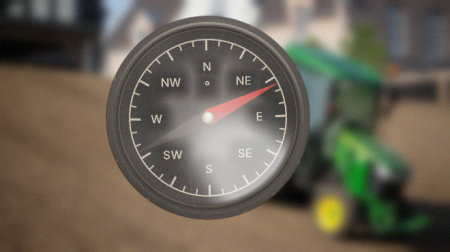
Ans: {"value": 65, "unit": "°"}
